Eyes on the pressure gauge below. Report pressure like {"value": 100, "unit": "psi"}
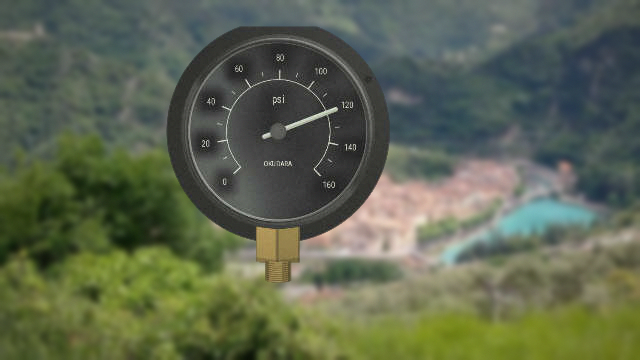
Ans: {"value": 120, "unit": "psi"}
